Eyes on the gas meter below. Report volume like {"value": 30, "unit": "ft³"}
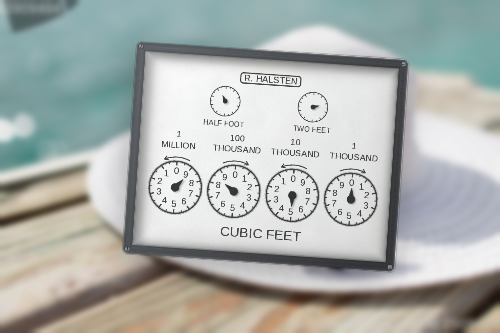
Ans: {"value": 885000, "unit": "ft³"}
